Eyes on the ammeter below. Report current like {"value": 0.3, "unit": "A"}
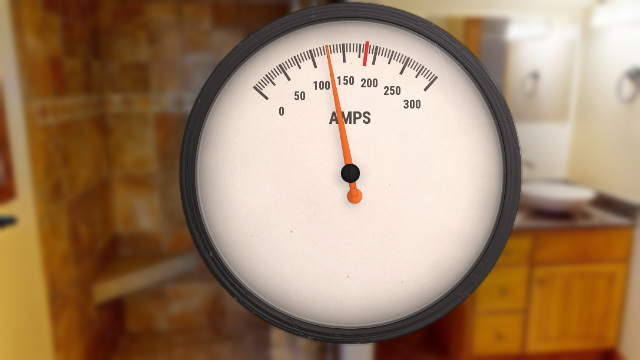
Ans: {"value": 125, "unit": "A"}
